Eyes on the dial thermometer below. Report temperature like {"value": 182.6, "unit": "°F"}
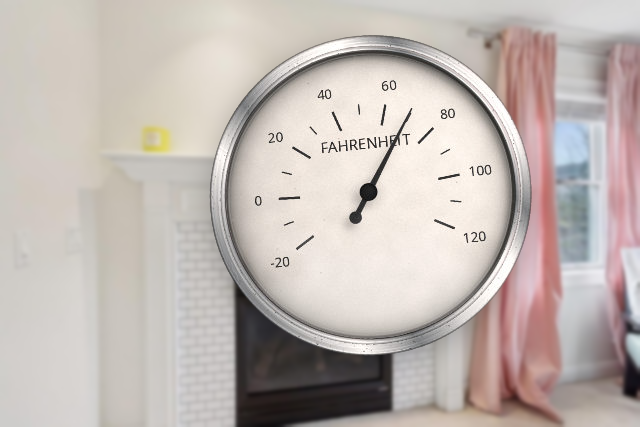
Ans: {"value": 70, "unit": "°F"}
